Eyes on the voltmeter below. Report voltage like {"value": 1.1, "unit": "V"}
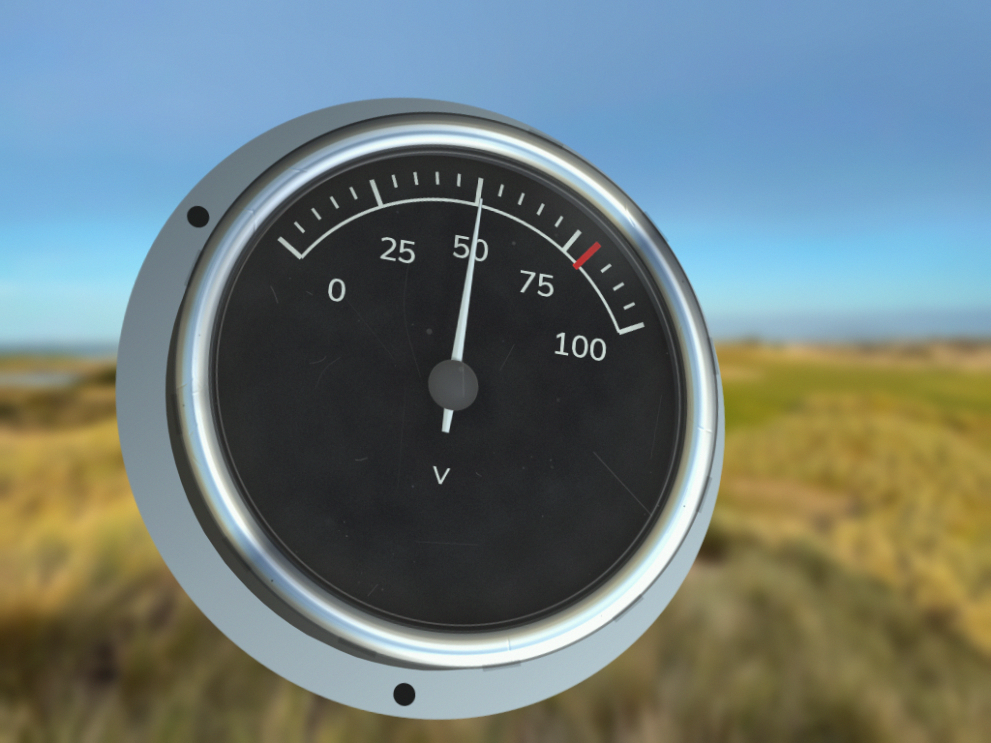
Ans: {"value": 50, "unit": "V"}
